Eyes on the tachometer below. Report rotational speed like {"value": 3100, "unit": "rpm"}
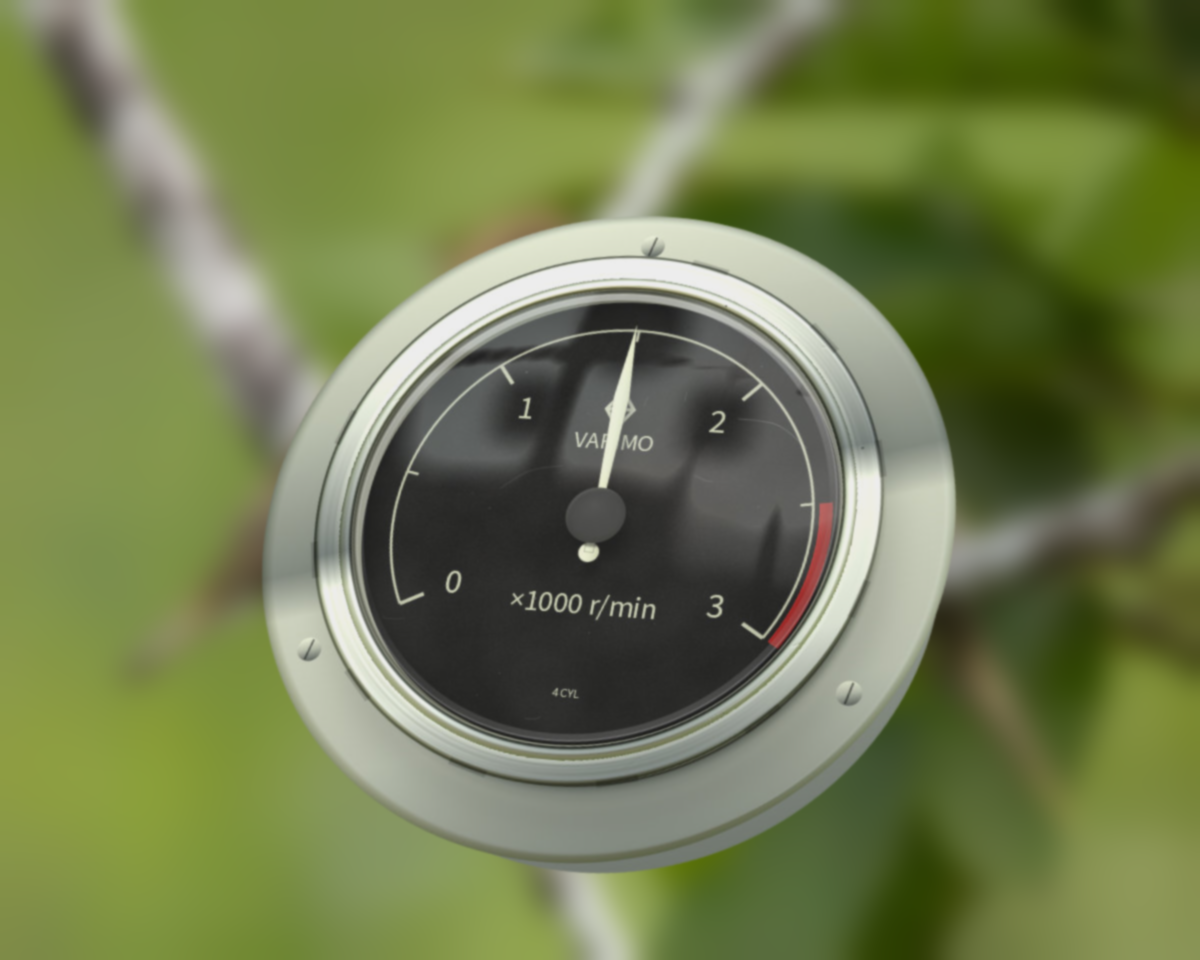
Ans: {"value": 1500, "unit": "rpm"}
